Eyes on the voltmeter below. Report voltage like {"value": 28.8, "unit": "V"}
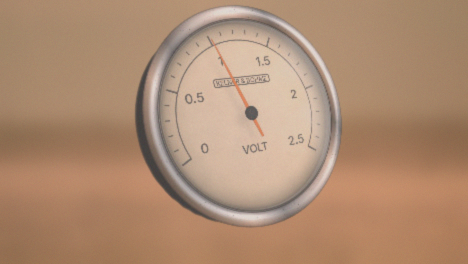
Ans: {"value": 1, "unit": "V"}
